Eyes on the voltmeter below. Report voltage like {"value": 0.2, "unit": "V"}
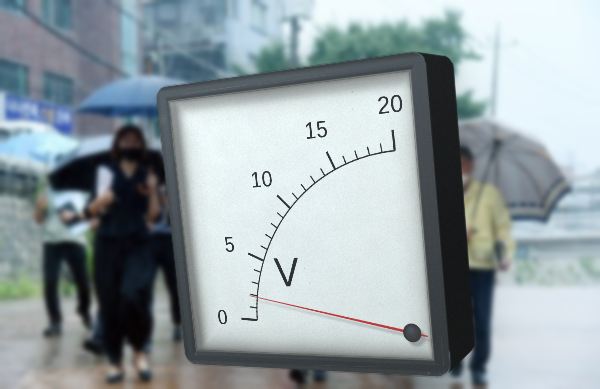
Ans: {"value": 2, "unit": "V"}
